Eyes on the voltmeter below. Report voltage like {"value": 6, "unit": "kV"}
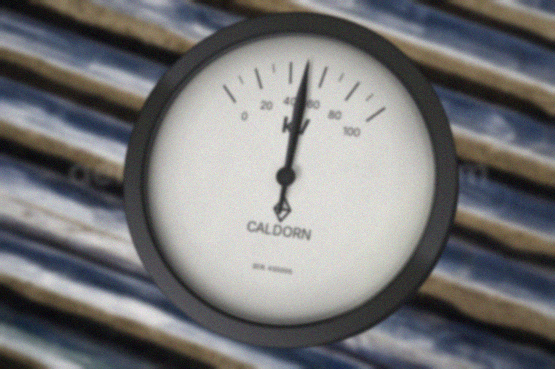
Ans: {"value": 50, "unit": "kV"}
